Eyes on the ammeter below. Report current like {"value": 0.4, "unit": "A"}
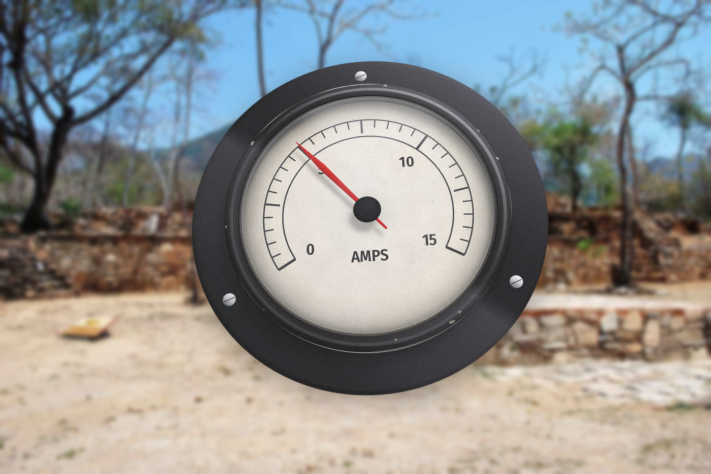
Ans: {"value": 5, "unit": "A"}
